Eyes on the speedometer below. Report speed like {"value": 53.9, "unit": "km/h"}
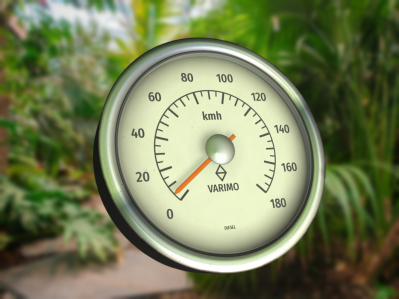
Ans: {"value": 5, "unit": "km/h"}
